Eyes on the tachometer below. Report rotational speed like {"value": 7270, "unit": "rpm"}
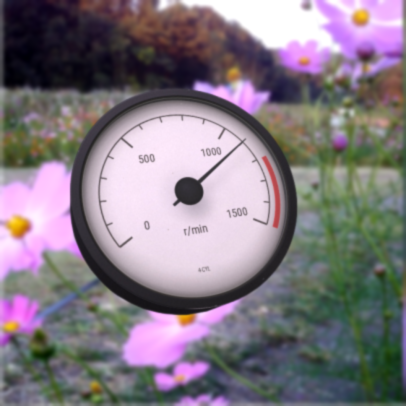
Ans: {"value": 1100, "unit": "rpm"}
